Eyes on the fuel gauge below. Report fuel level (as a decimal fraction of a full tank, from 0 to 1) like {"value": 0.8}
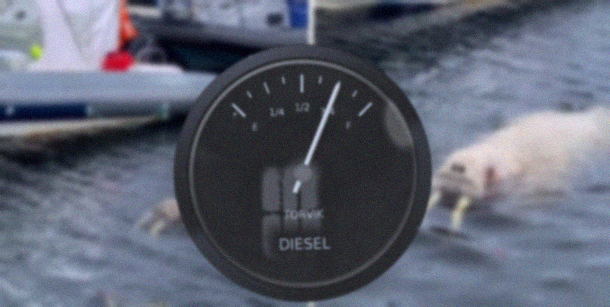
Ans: {"value": 0.75}
